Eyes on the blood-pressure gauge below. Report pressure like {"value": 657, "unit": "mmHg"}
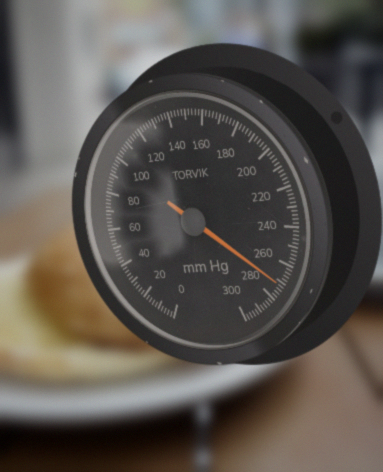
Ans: {"value": 270, "unit": "mmHg"}
